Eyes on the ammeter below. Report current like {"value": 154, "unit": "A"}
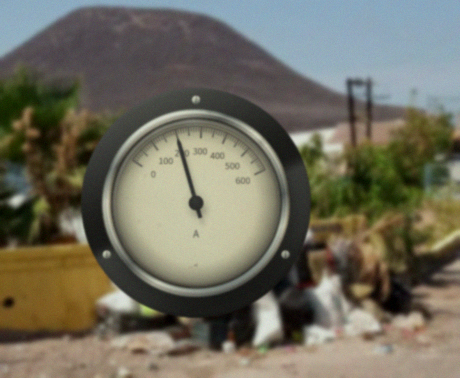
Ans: {"value": 200, "unit": "A"}
